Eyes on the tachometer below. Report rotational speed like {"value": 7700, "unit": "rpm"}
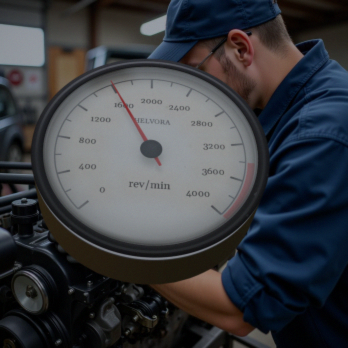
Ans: {"value": 1600, "unit": "rpm"}
